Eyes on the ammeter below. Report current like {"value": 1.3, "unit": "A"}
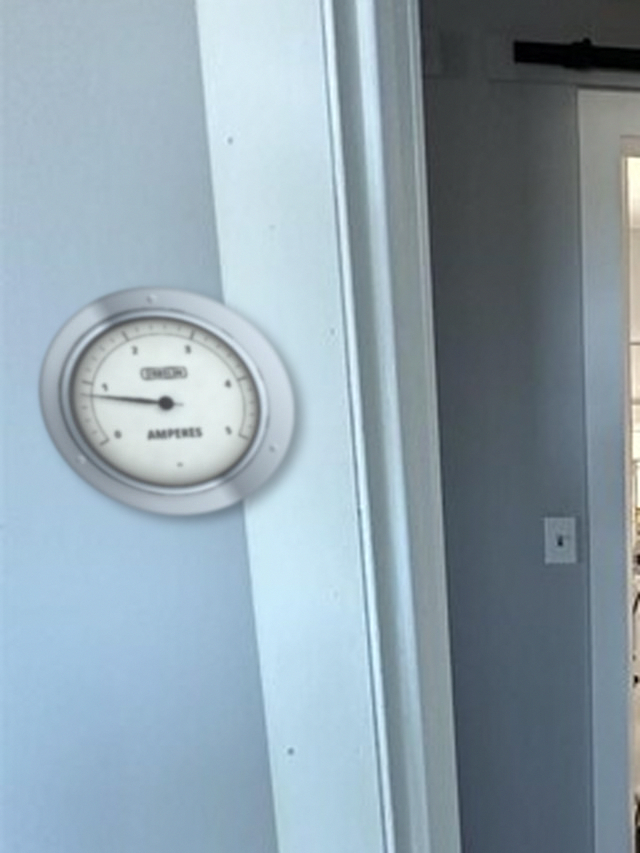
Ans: {"value": 0.8, "unit": "A"}
